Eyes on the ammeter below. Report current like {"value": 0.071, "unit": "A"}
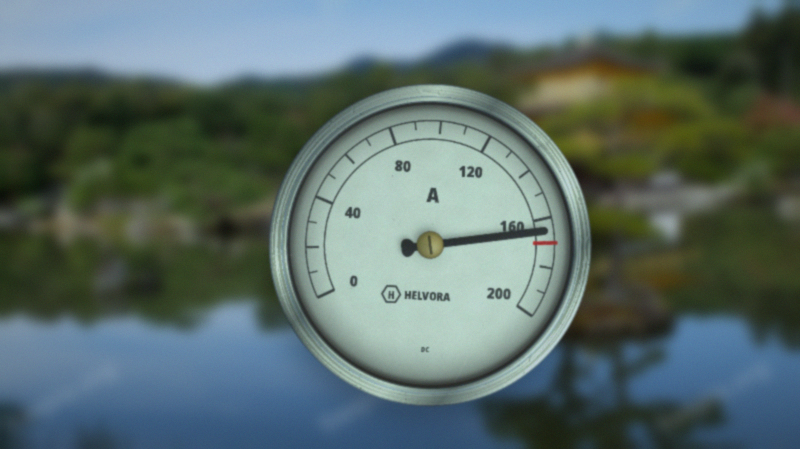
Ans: {"value": 165, "unit": "A"}
